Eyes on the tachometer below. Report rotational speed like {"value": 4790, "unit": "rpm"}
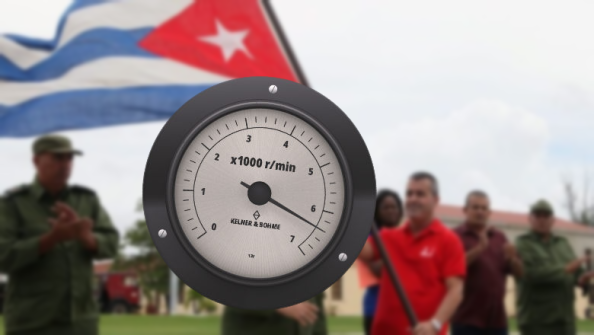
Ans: {"value": 6400, "unit": "rpm"}
